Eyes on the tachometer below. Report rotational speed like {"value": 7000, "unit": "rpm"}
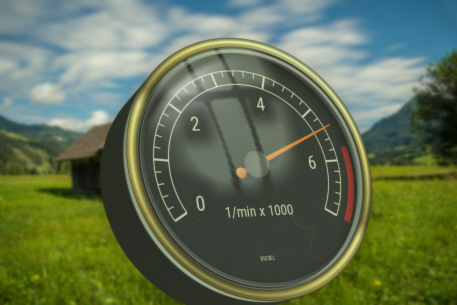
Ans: {"value": 5400, "unit": "rpm"}
